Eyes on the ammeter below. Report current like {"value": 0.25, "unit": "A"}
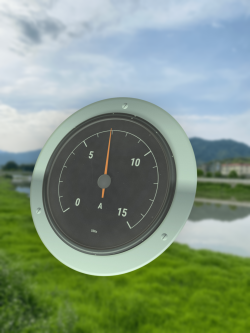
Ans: {"value": 7, "unit": "A"}
